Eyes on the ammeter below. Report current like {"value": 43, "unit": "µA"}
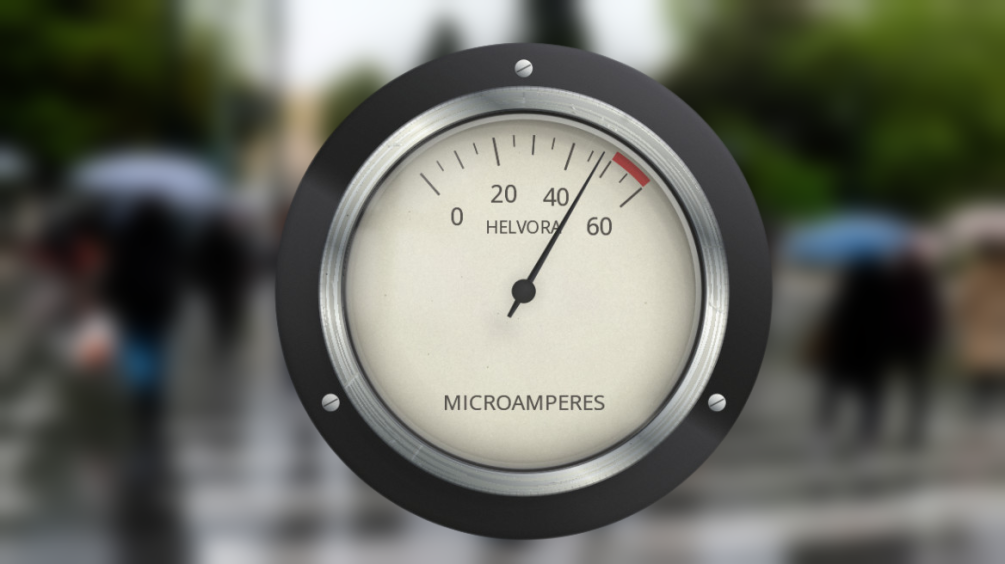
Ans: {"value": 47.5, "unit": "µA"}
